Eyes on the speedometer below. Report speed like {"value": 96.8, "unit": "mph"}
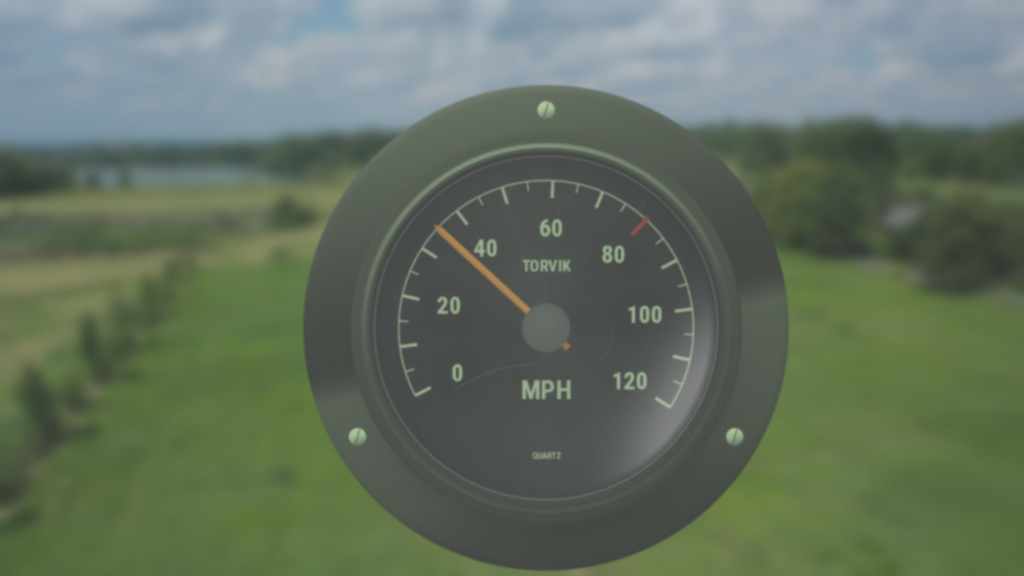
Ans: {"value": 35, "unit": "mph"}
